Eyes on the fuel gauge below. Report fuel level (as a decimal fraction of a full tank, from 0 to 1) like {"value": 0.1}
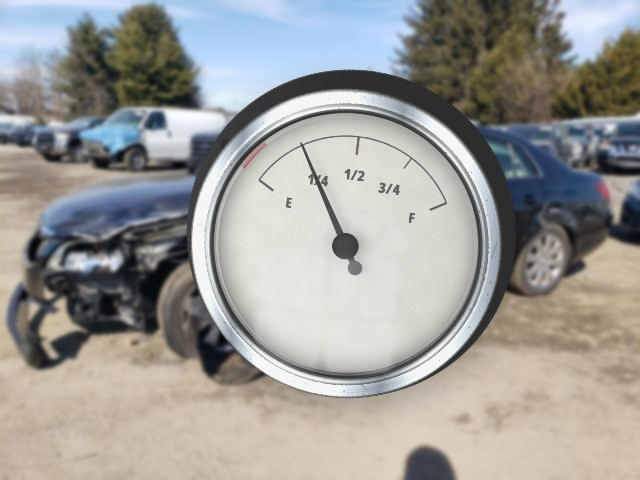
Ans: {"value": 0.25}
